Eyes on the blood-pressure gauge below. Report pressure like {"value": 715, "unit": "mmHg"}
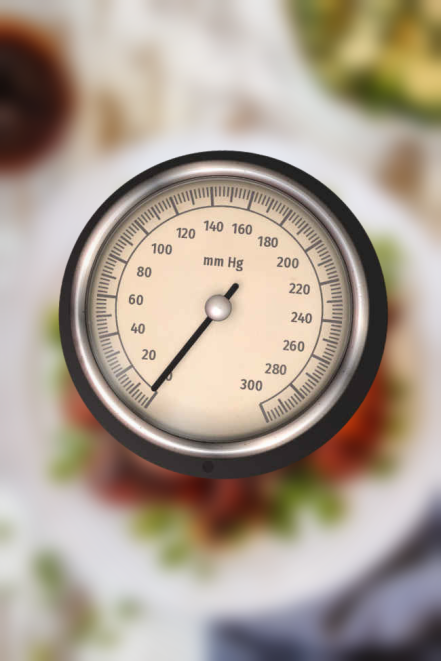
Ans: {"value": 2, "unit": "mmHg"}
